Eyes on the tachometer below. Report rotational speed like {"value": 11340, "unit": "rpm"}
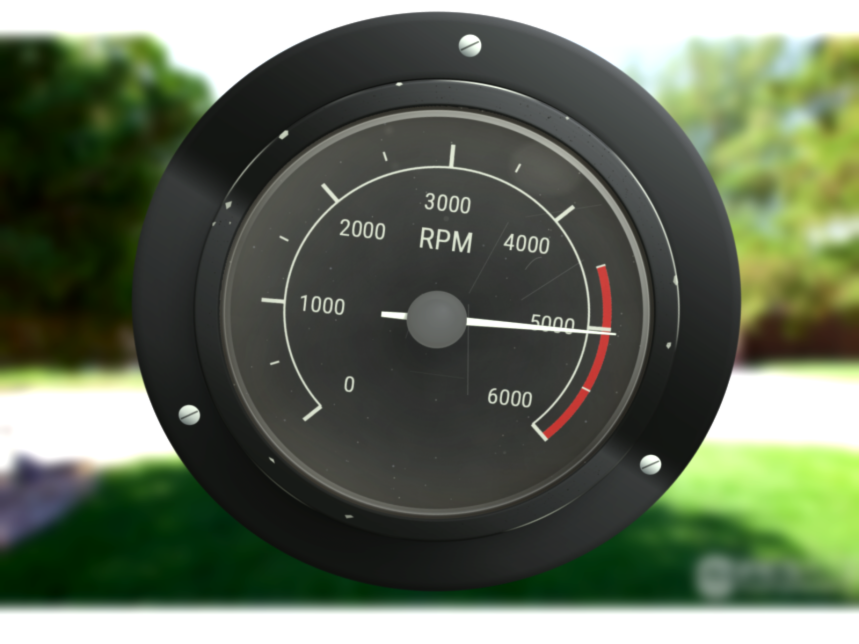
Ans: {"value": 5000, "unit": "rpm"}
